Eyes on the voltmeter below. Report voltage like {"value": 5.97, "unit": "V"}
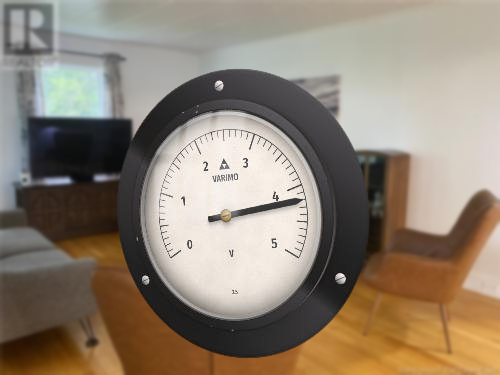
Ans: {"value": 4.2, "unit": "V"}
